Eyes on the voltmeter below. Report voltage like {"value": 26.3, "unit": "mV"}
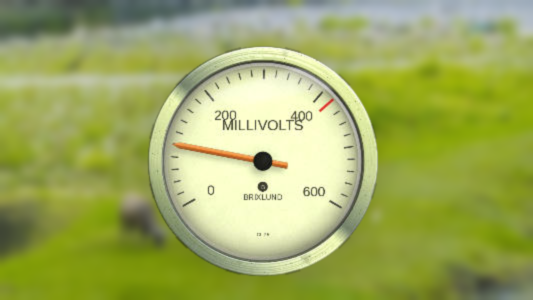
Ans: {"value": 100, "unit": "mV"}
